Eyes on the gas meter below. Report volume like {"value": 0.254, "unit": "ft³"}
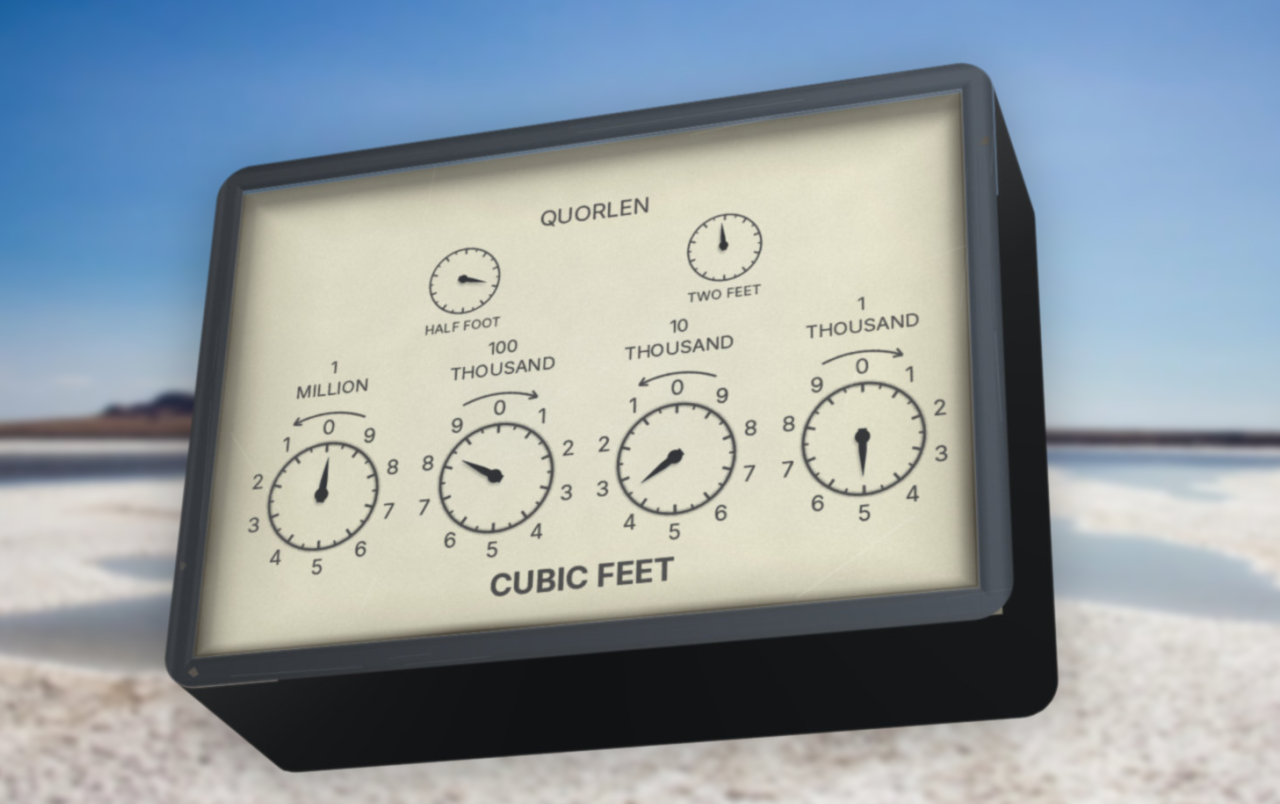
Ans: {"value": 983500, "unit": "ft³"}
